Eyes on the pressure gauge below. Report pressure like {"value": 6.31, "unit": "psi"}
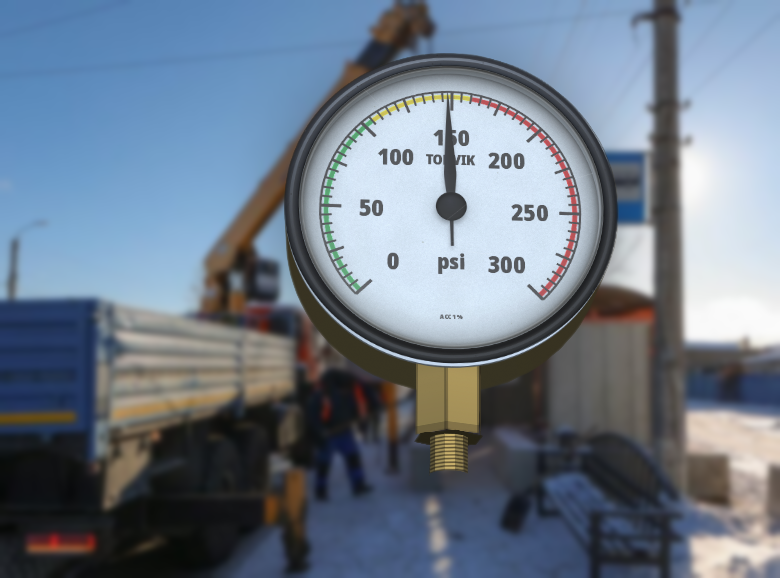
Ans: {"value": 147.5, "unit": "psi"}
